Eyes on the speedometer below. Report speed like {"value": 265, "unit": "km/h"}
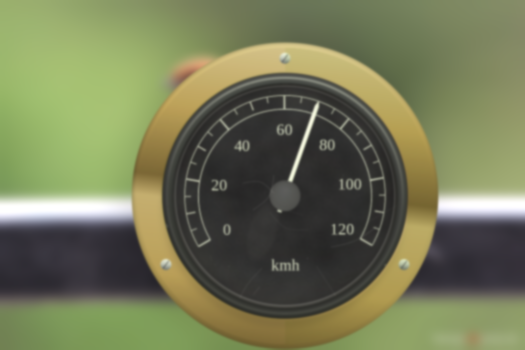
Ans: {"value": 70, "unit": "km/h"}
